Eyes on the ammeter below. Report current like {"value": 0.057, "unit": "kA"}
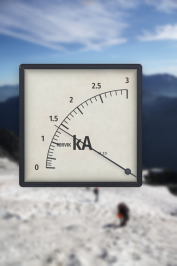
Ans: {"value": 1.4, "unit": "kA"}
